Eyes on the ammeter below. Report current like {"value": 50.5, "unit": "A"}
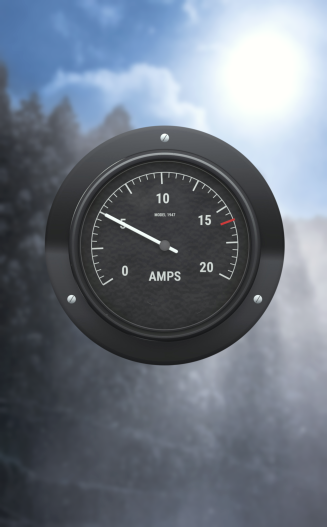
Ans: {"value": 5, "unit": "A"}
